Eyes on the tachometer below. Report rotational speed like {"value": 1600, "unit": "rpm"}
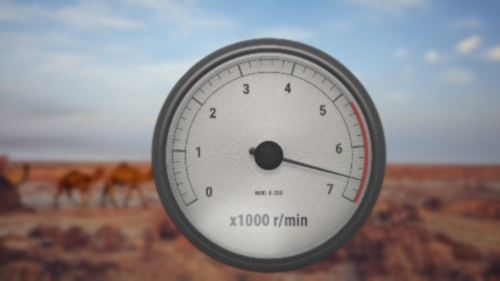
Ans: {"value": 6600, "unit": "rpm"}
